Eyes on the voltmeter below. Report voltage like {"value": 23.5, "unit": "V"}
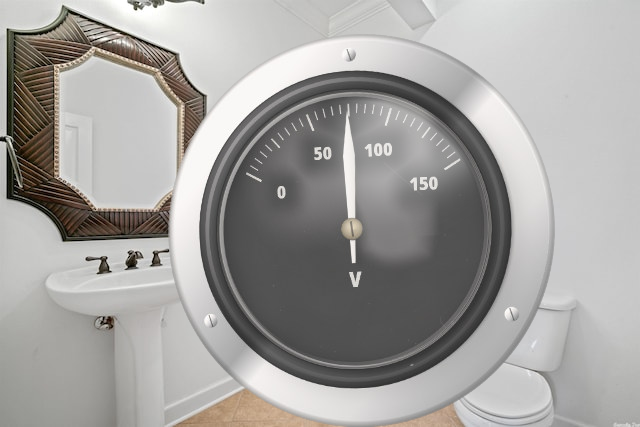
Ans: {"value": 75, "unit": "V"}
